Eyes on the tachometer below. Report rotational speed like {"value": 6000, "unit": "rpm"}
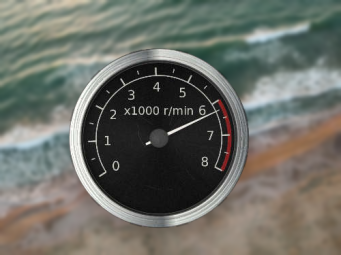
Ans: {"value": 6250, "unit": "rpm"}
